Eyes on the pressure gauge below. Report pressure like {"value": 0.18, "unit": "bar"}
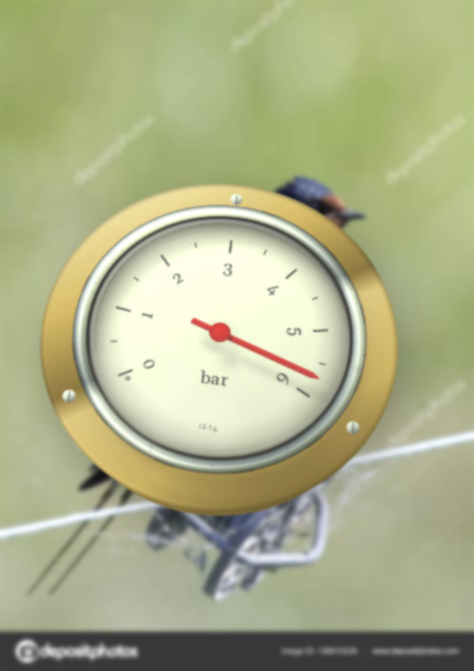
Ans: {"value": 5.75, "unit": "bar"}
